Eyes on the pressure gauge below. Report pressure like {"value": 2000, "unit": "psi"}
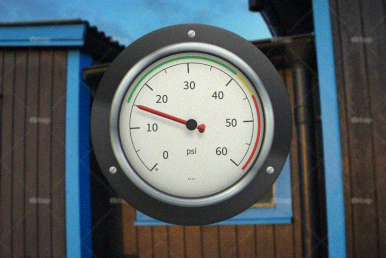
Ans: {"value": 15, "unit": "psi"}
